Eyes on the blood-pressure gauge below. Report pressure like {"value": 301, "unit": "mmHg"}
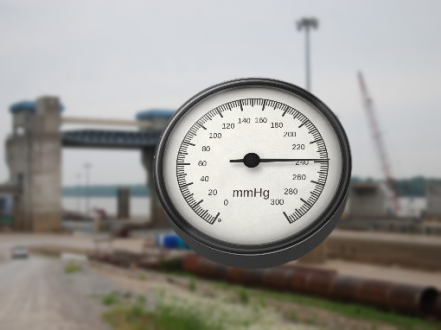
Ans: {"value": 240, "unit": "mmHg"}
